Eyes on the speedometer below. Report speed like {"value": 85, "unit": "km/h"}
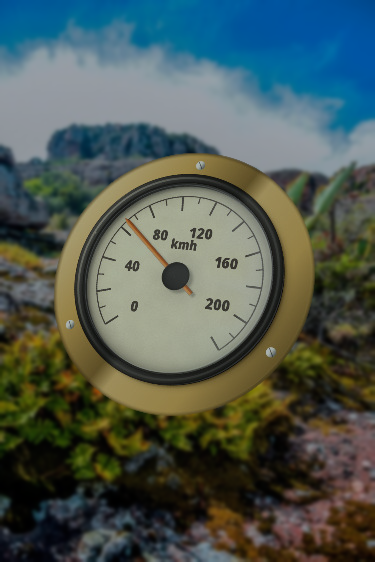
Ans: {"value": 65, "unit": "km/h"}
